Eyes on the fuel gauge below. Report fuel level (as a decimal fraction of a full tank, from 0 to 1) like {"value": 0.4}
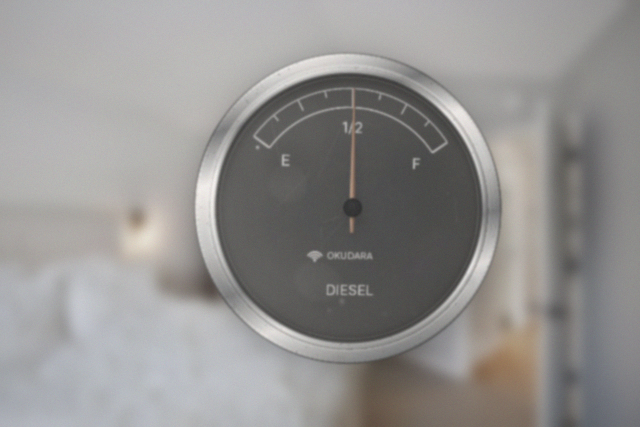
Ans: {"value": 0.5}
